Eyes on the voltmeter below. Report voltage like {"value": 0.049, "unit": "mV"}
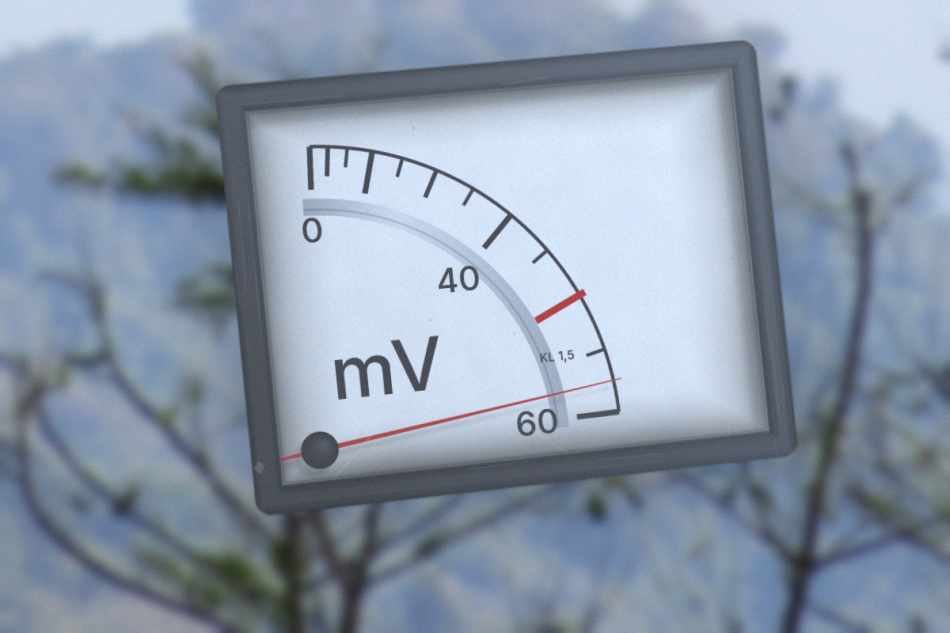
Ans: {"value": 57.5, "unit": "mV"}
